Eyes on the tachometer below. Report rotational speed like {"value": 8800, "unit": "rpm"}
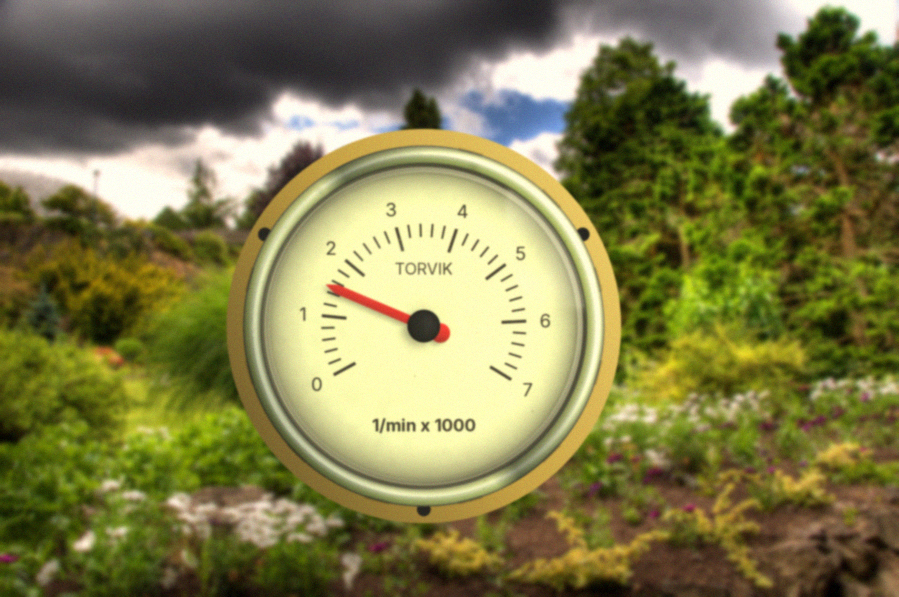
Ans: {"value": 1500, "unit": "rpm"}
